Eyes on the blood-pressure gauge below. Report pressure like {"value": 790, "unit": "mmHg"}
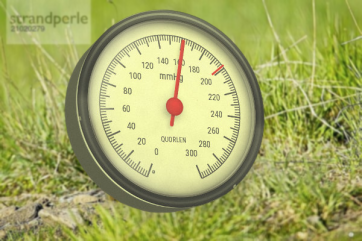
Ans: {"value": 160, "unit": "mmHg"}
